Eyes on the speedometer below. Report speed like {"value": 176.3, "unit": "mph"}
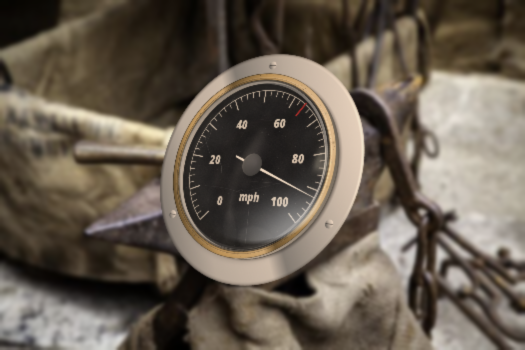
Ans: {"value": 92, "unit": "mph"}
